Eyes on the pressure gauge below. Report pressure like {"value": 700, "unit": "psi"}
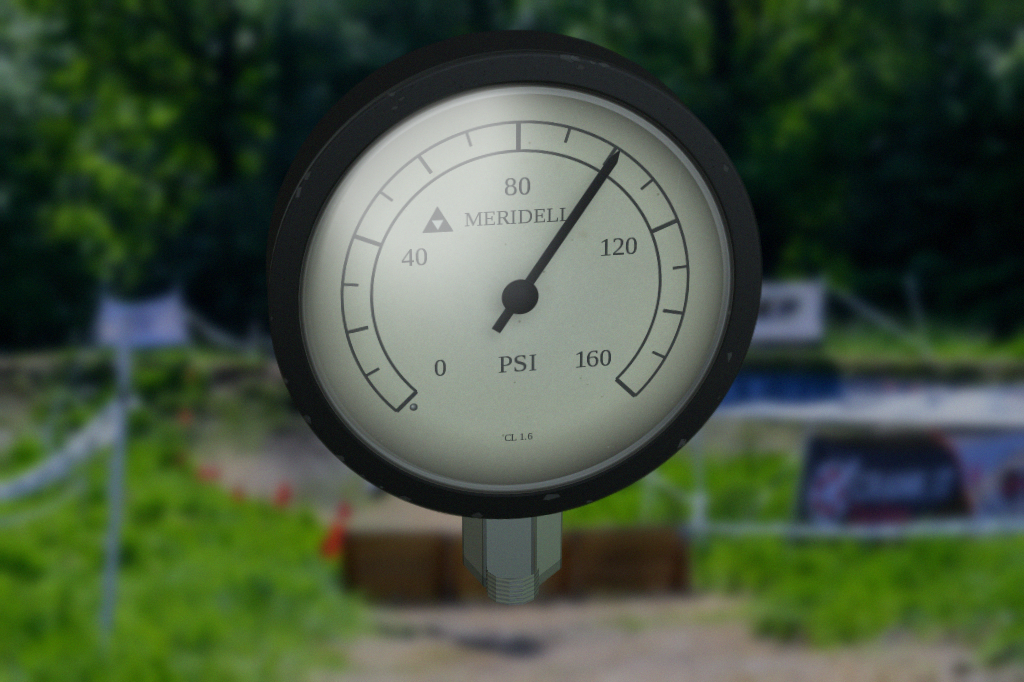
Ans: {"value": 100, "unit": "psi"}
